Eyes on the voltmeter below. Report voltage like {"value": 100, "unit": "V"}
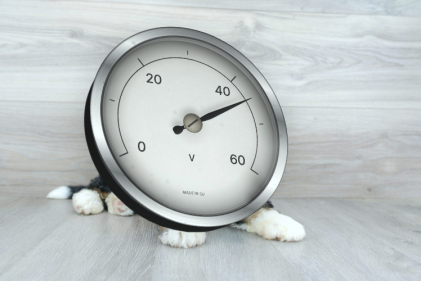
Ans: {"value": 45, "unit": "V"}
